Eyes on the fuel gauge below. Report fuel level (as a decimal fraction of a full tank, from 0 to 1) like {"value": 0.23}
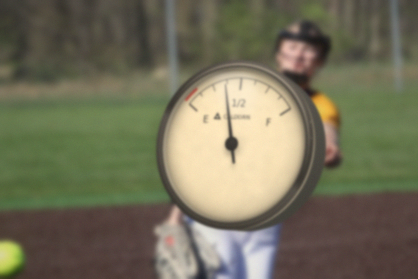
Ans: {"value": 0.375}
